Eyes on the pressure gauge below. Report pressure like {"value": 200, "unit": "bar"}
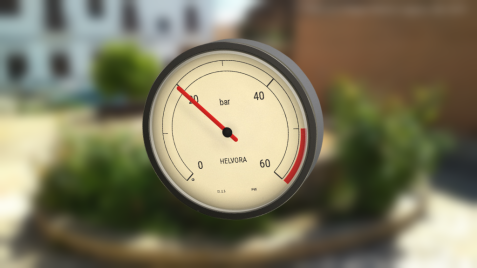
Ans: {"value": 20, "unit": "bar"}
